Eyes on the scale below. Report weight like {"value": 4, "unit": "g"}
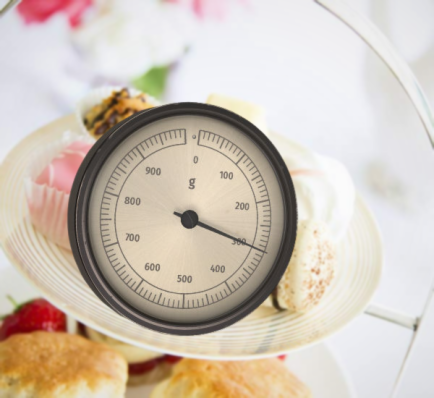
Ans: {"value": 300, "unit": "g"}
